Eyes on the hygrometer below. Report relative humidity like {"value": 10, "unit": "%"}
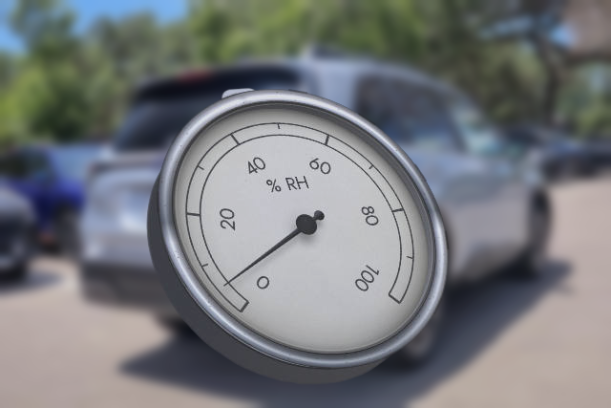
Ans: {"value": 5, "unit": "%"}
